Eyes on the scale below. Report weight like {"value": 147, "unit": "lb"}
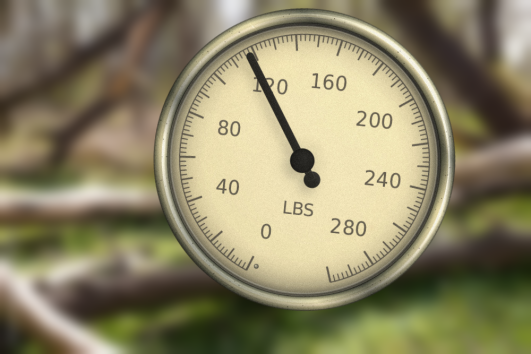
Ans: {"value": 118, "unit": "lb"}
